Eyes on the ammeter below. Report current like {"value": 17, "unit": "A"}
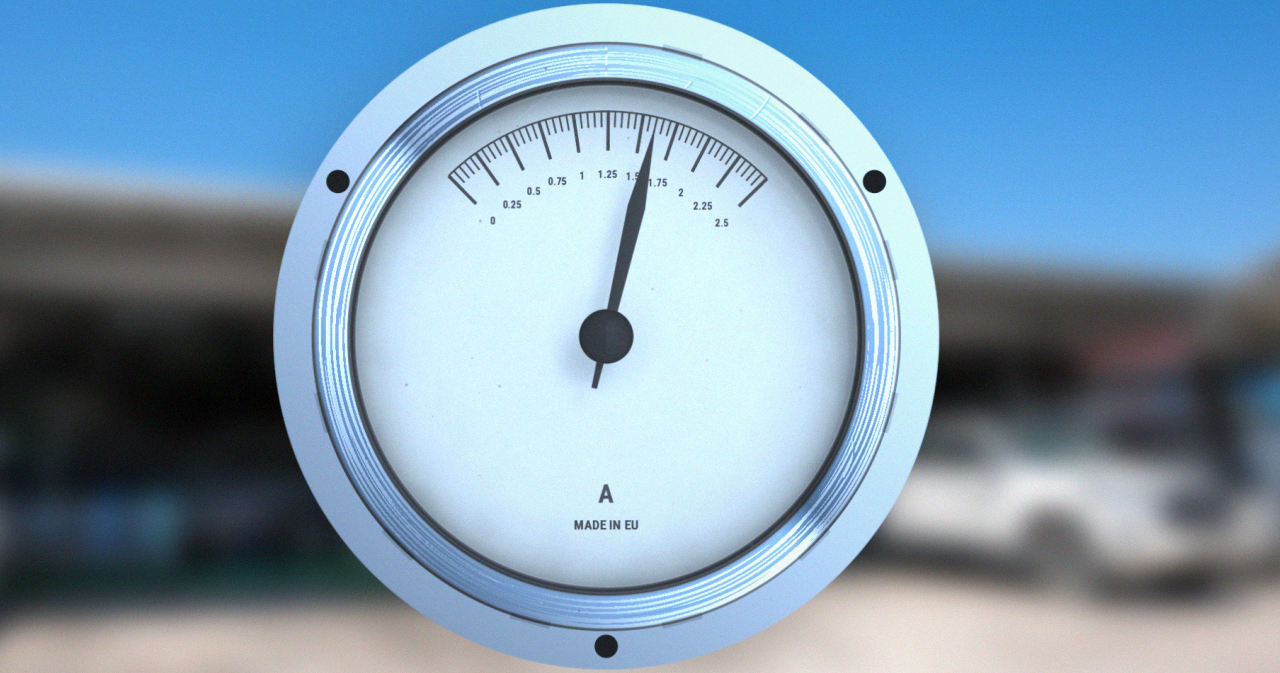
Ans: {"value": 1.6, "unit": "A"}
